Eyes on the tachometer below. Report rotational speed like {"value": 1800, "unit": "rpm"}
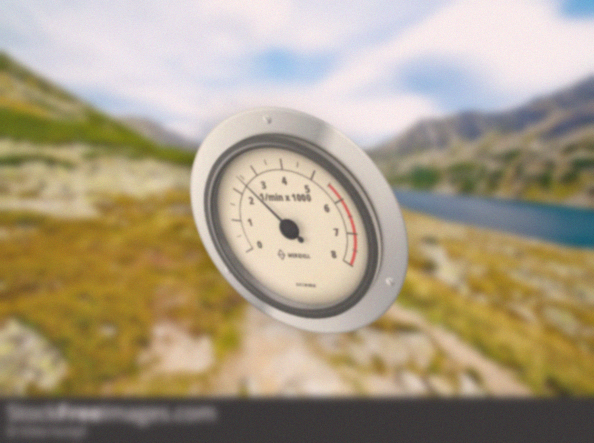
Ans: {"value": 2500, "unit": "rpm"}
